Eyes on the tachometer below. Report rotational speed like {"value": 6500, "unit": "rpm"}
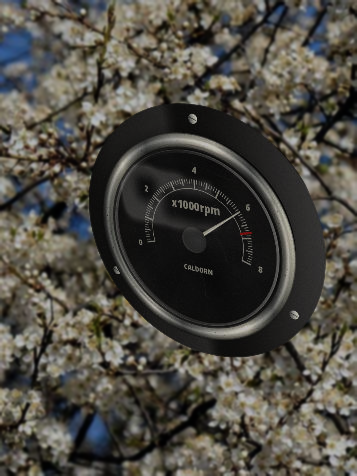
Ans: {"value": 6000, "unit": "rpm"}
